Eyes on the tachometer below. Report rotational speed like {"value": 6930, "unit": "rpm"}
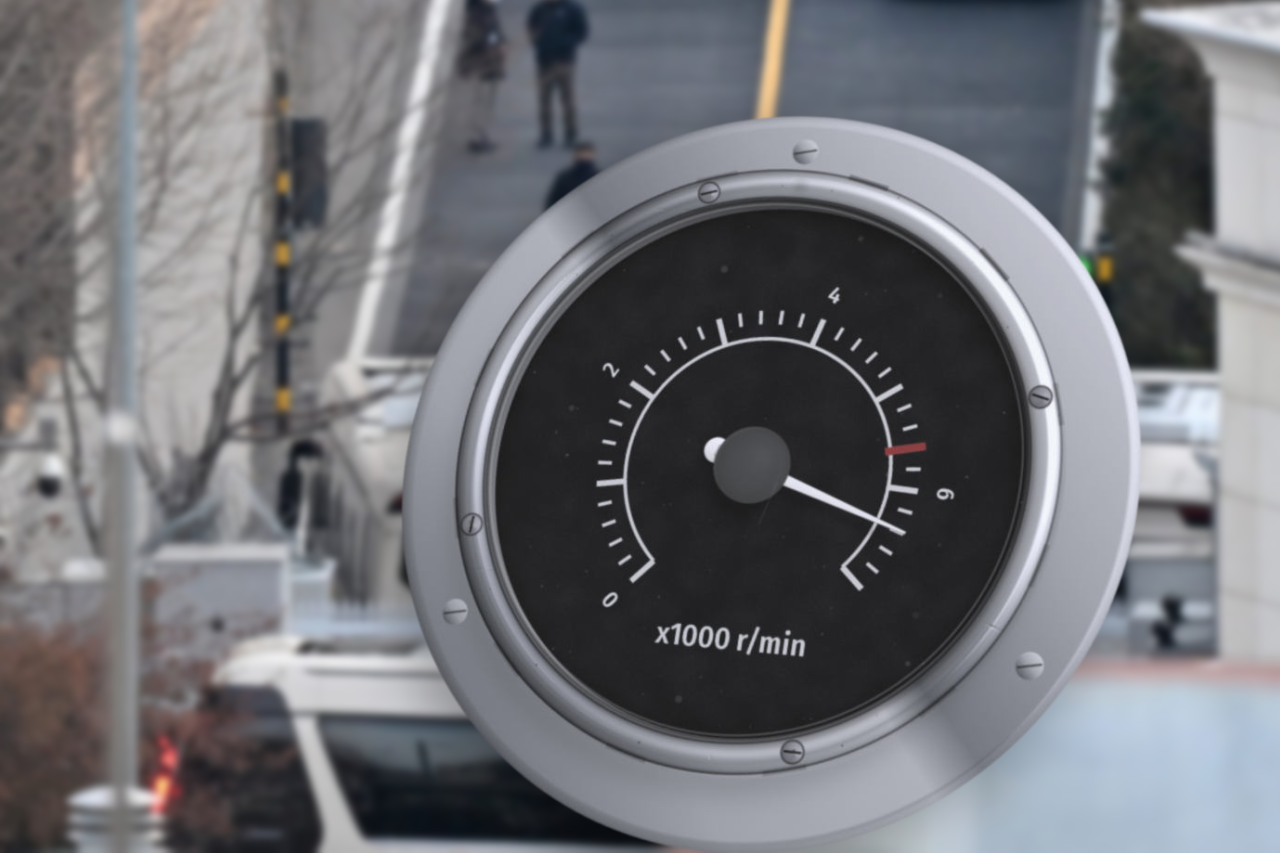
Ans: {"value": 6400, "unit": "rpm"}
